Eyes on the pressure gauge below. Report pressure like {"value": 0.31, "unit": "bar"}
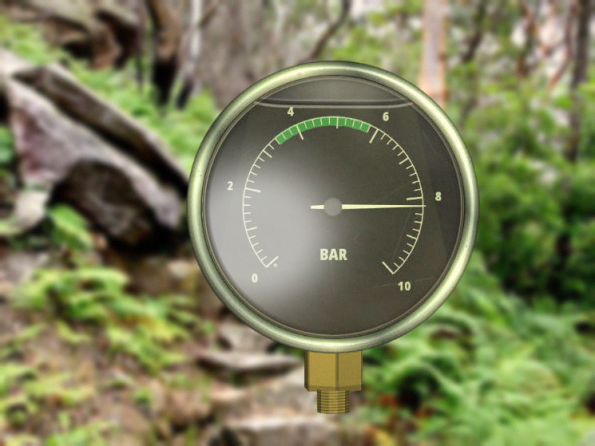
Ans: {"value": 8.2, "unit": "bar"}
